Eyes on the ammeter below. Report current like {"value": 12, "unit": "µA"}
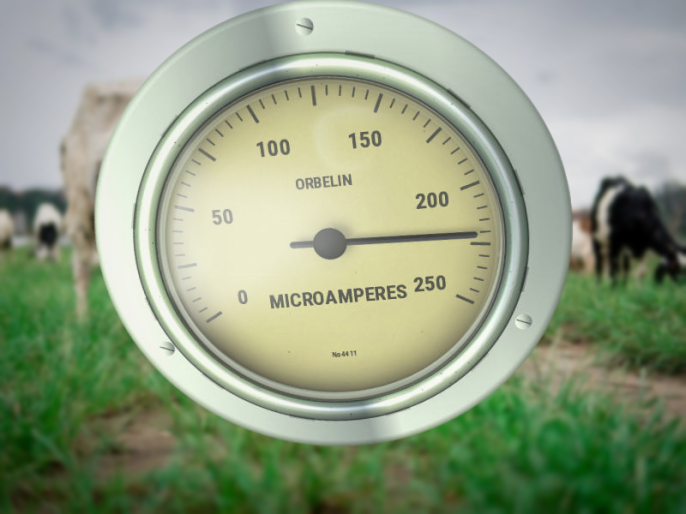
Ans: {"value": 220, "unit": "µA"}
